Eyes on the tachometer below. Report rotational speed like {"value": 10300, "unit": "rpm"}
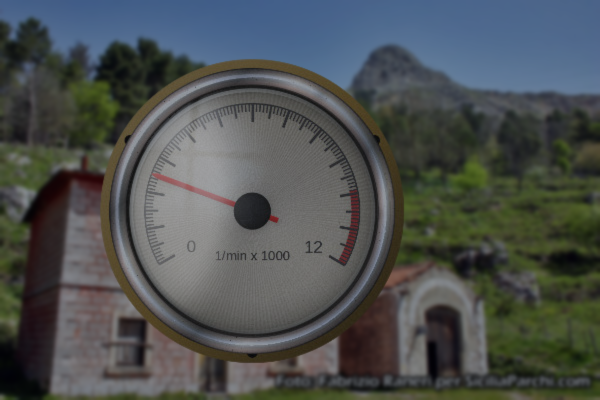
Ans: {"value": 2500, "unit": "rpm"}
